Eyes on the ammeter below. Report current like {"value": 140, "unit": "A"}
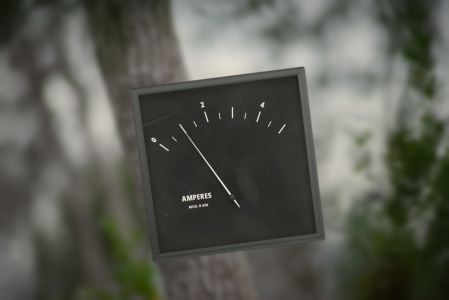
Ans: {"value": 1, "unit": "A"}
